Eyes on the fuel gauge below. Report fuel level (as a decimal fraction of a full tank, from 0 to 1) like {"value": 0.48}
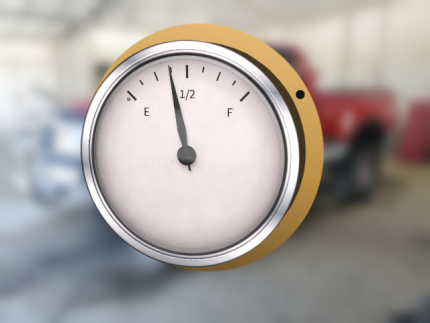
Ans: {"value": 0.375}
